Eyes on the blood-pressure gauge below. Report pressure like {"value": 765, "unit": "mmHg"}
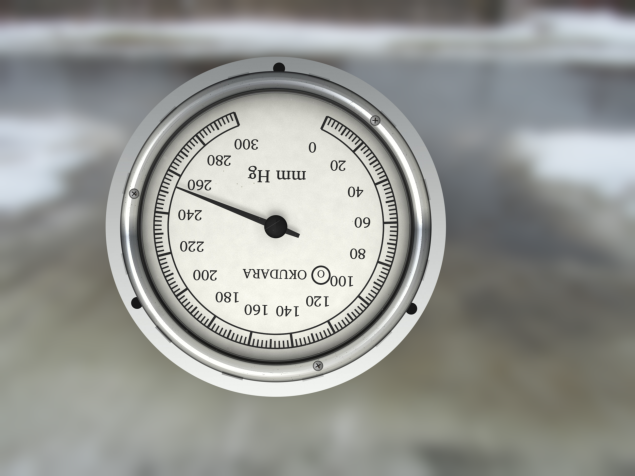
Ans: {"value": 254, "unit": "mmHg"}
